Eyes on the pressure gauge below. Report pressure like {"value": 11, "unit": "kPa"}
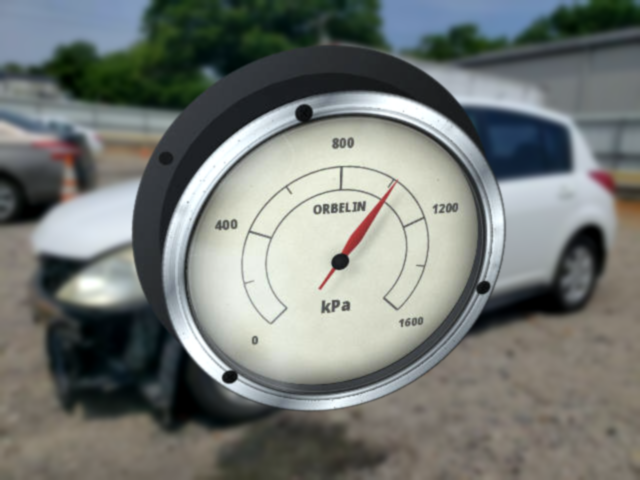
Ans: {"value": 1000, "unit": "kPa"}
